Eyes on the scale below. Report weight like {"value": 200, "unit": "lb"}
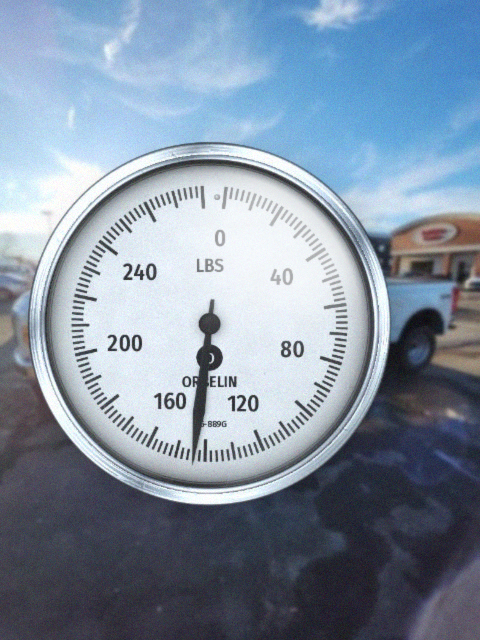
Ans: {"value": 144, "unit": "lb"}
